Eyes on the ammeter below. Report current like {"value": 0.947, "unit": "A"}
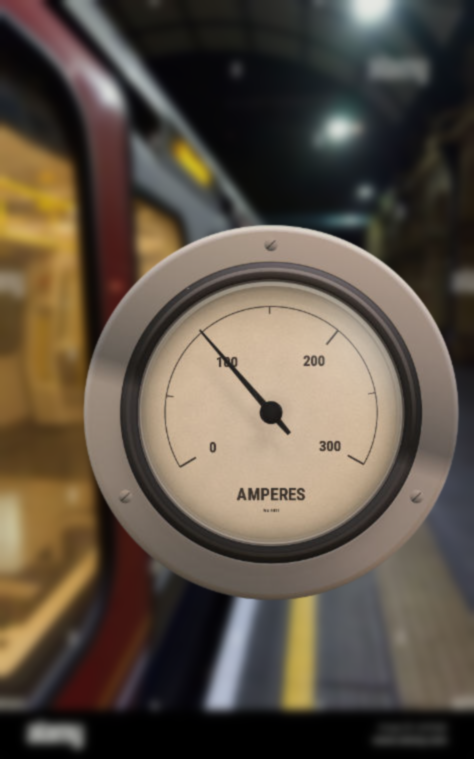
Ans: {"value": 100, "unit": "A"}
